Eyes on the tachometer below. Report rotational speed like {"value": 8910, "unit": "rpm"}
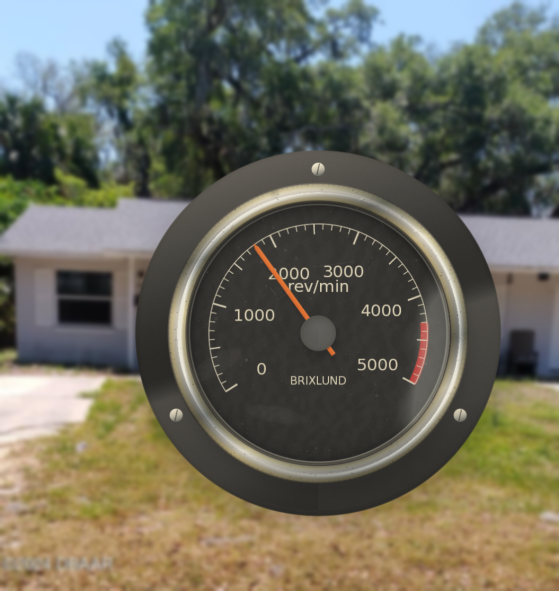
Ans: {"value": 1800, "unit": "rpm"}
